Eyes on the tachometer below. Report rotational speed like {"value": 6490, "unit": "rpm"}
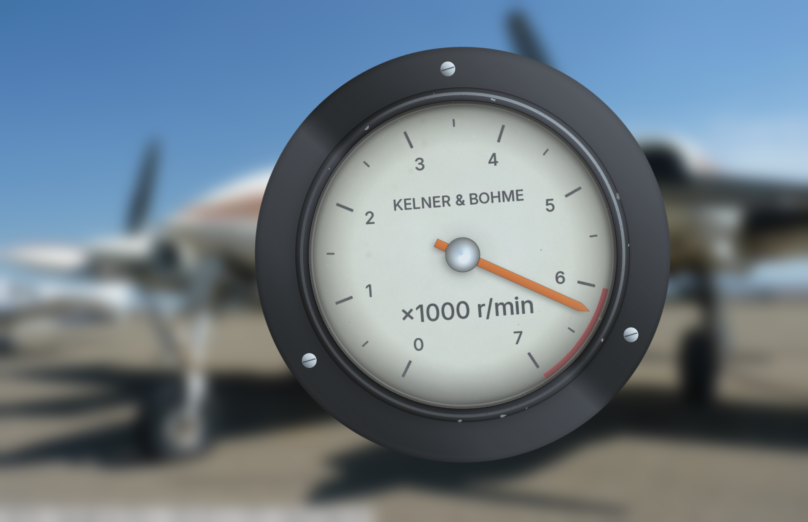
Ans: {"value": 6250, "unit": "rpm"}
